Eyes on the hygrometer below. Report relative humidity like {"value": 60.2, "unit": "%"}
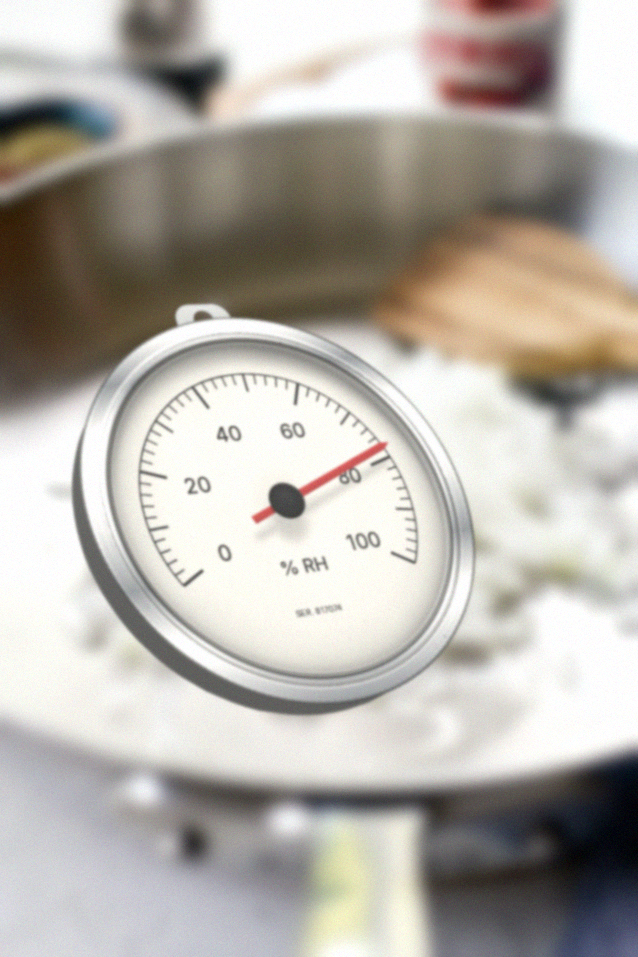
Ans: {"value": 78, "unit": "%"}
